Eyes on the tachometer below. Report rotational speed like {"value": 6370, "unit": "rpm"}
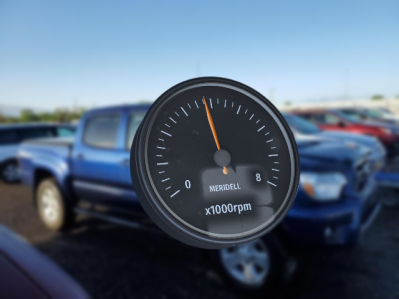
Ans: {"value": 3750, "unit": "rpm"}
